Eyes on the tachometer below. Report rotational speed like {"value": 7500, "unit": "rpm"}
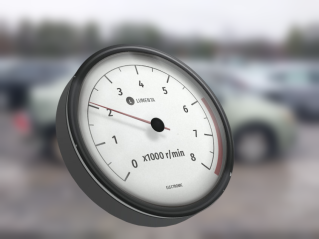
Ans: {"value": 2000, "unit": "rpm"}
